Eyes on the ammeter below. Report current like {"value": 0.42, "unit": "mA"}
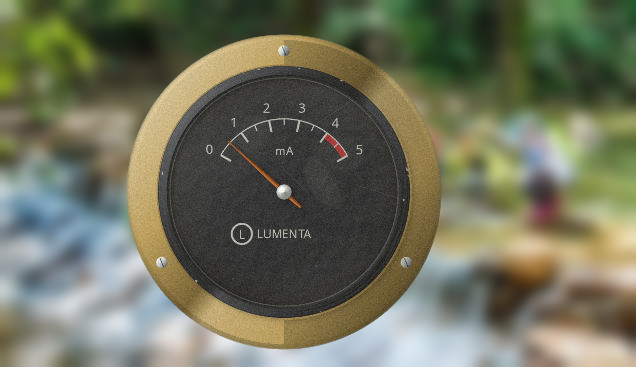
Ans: {"value": 0.5, "unit": "mA"}
